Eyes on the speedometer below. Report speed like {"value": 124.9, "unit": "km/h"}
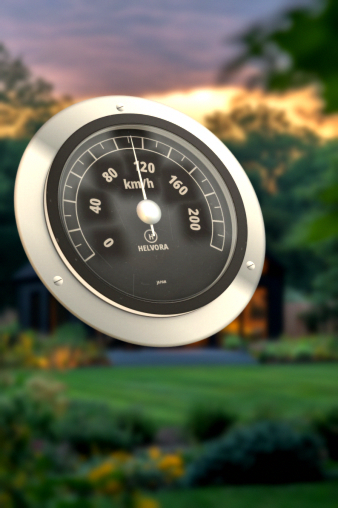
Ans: {"value": 110, "unit": "km/h"}
